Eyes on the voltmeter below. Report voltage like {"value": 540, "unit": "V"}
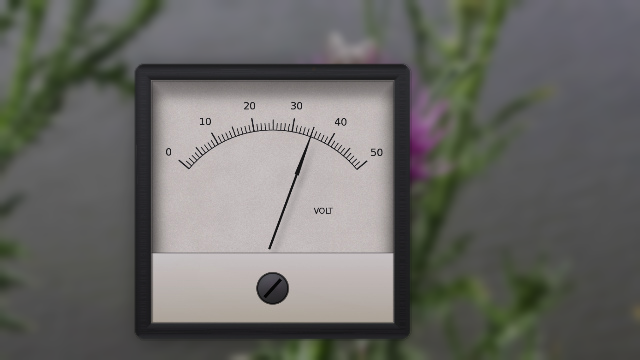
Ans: {"value": 35, "unit": "V"}
